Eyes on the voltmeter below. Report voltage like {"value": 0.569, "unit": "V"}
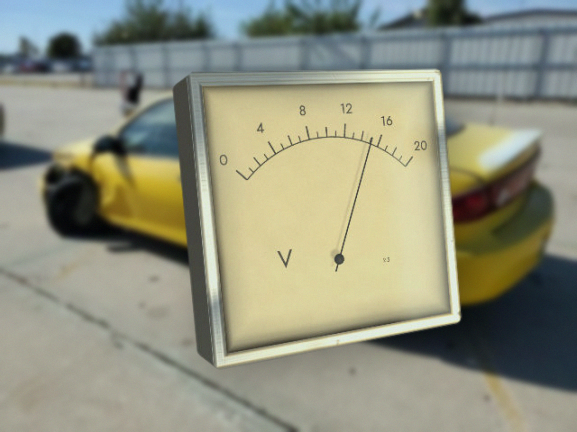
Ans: {"value": 15, "unit": "V"}
